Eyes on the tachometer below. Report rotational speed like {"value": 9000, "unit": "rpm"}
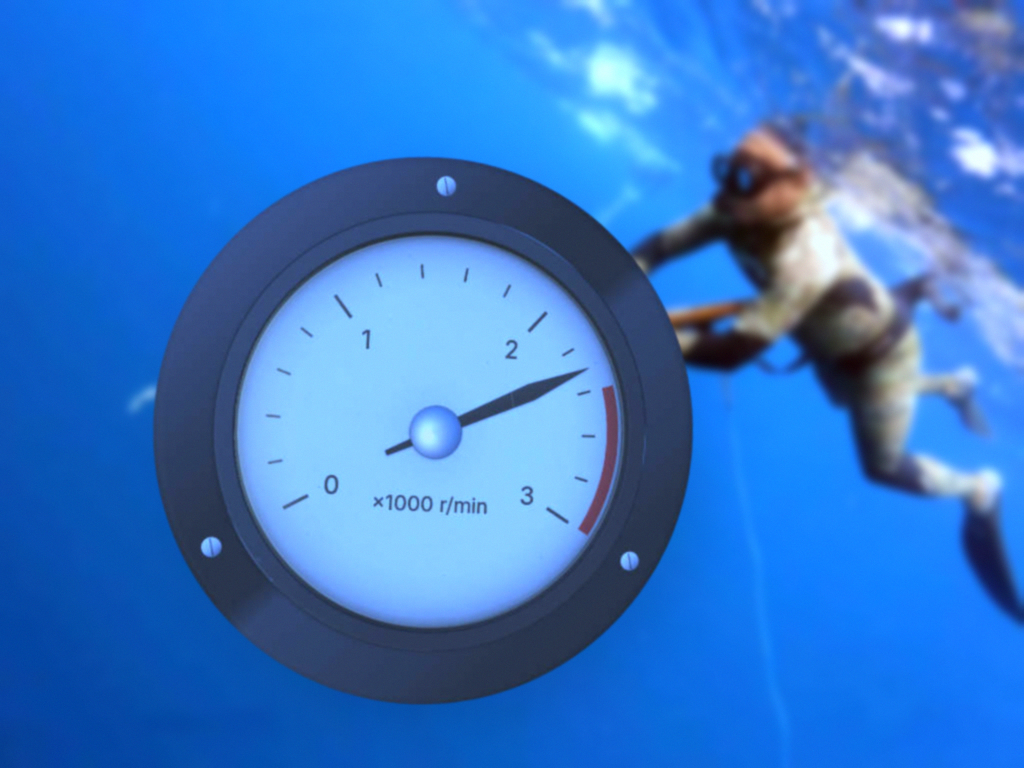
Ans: {"value": 2300, "unit": "rpm"}
